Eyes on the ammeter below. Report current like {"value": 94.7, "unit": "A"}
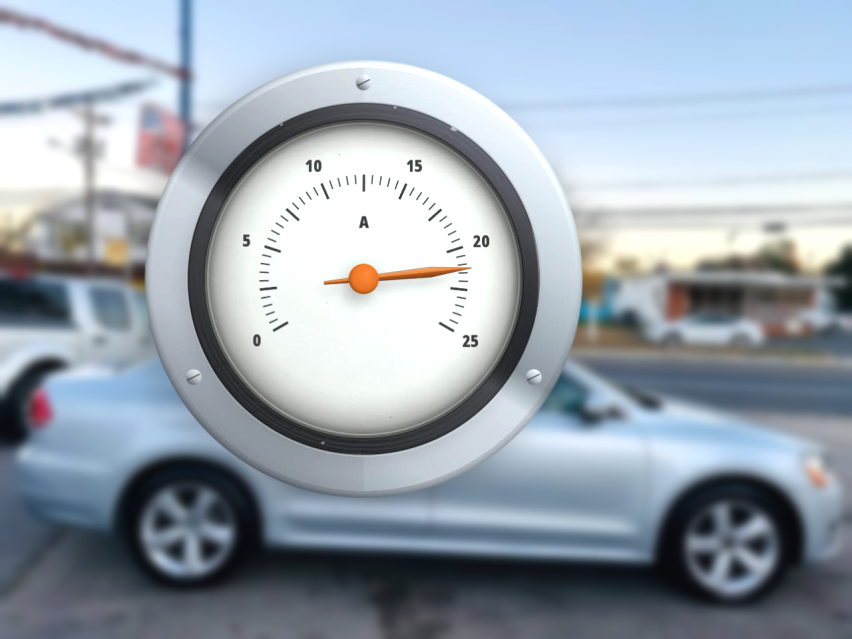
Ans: {"value": 21.25, "unit": "A"}
